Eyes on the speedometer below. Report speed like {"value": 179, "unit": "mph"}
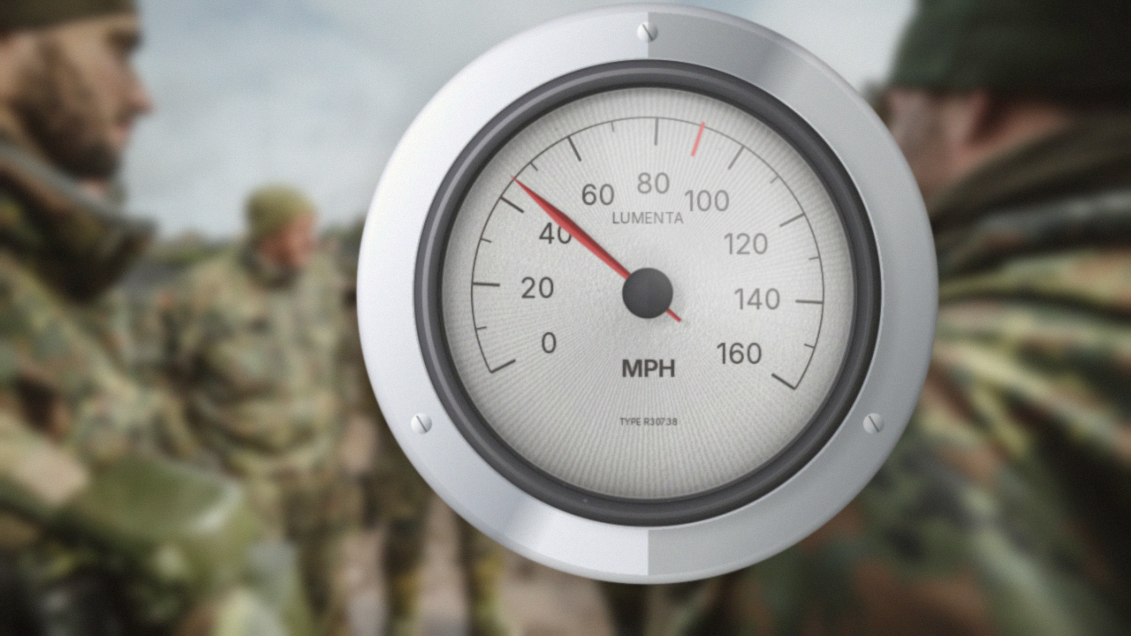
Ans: {"value": 45, "unit": "mph"}
